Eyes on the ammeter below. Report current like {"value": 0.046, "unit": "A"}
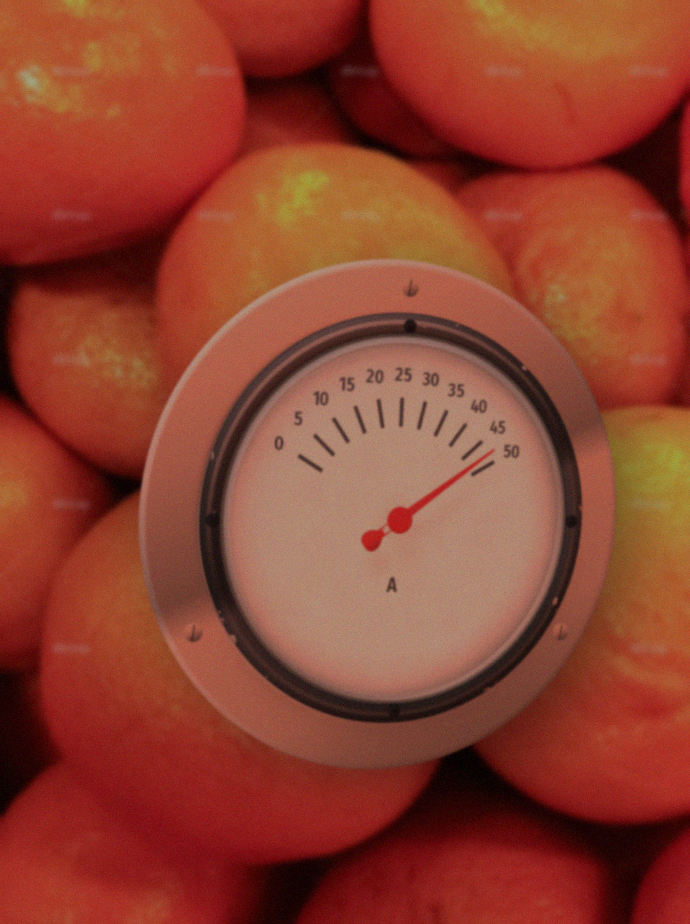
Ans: {"value": 47.5, "unit": "A"}
